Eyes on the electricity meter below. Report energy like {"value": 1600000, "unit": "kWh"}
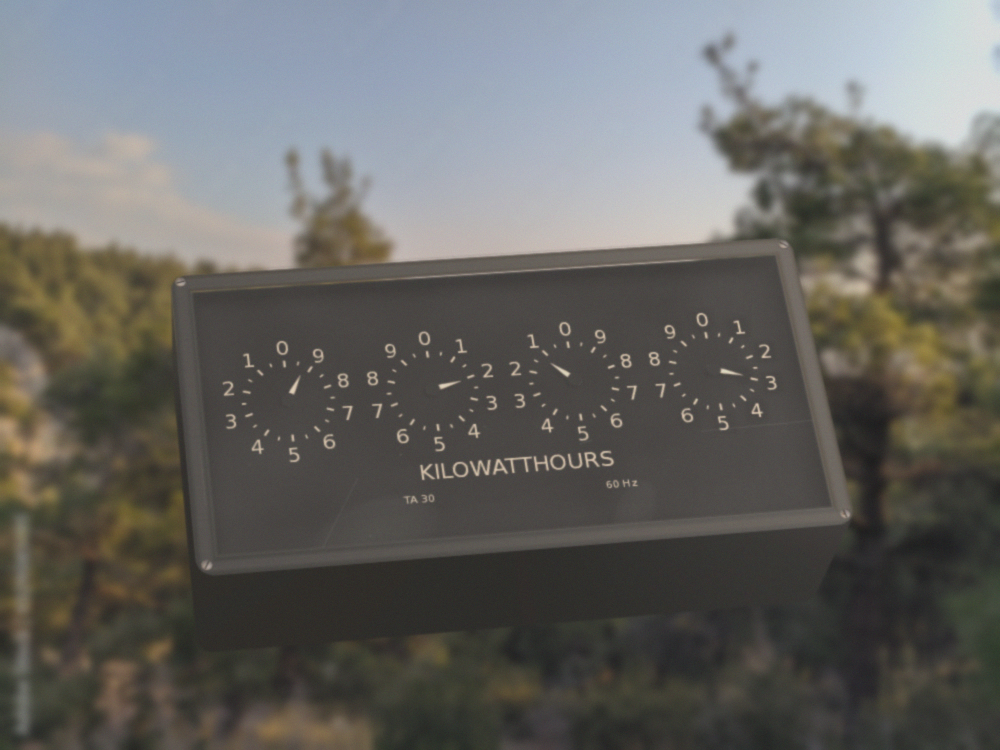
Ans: {"value": 9213, "unit": "kWh"}
